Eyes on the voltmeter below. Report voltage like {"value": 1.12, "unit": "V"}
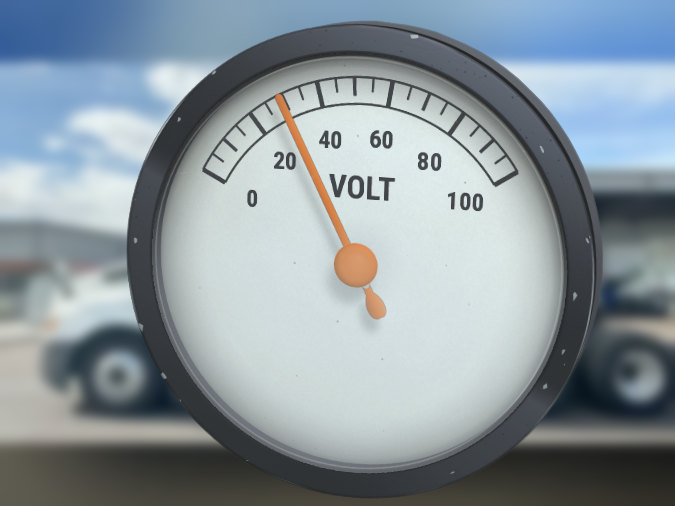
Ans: {"value": 30, "unit": "V"}
